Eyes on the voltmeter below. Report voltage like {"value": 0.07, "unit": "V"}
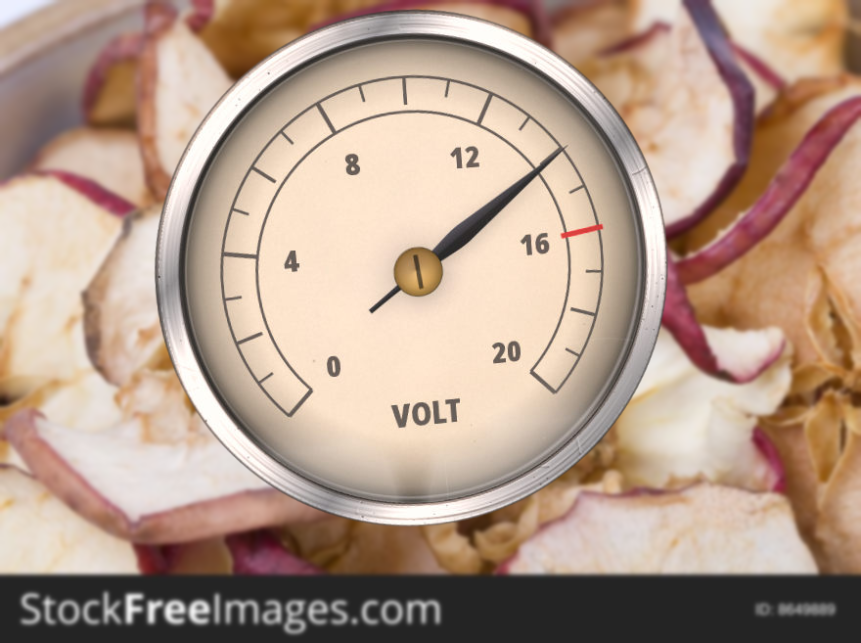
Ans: {"value": 14, "unit": "V"}
